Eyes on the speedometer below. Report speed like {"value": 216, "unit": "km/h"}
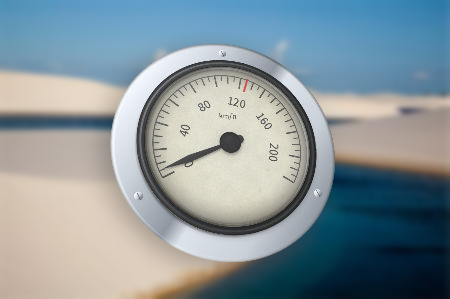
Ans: {"value": 5, "unit": "km/h"}
